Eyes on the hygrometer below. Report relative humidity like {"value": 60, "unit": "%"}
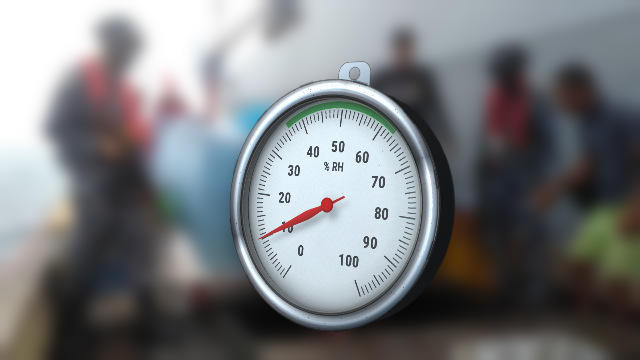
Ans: {"value": 10, "unit": "%"}
